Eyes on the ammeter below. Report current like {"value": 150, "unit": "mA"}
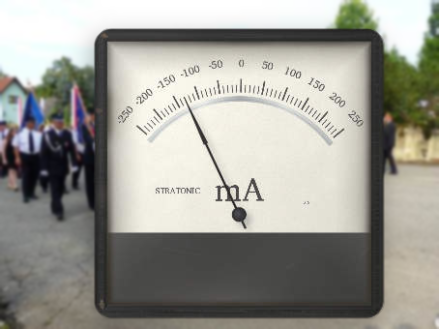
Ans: {"value": -130, "unit": "mA"}
